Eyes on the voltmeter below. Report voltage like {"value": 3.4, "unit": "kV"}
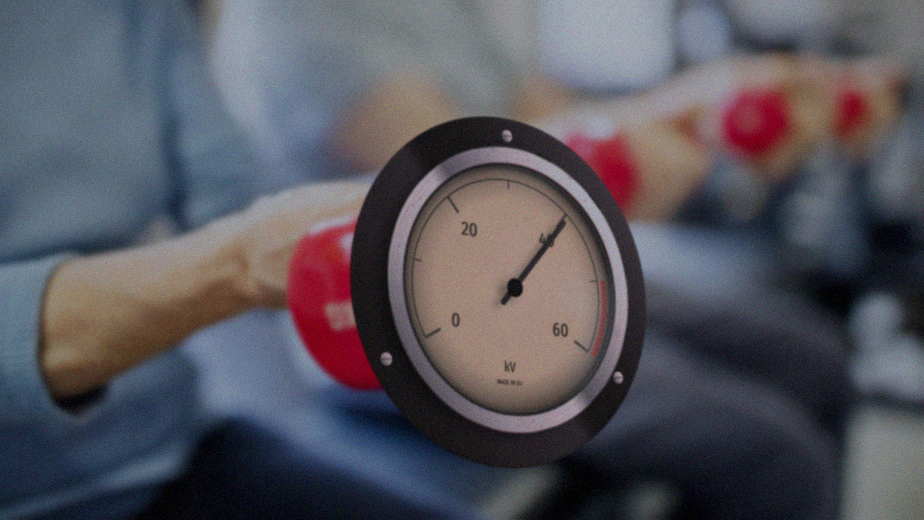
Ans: {"value": 40, "unit": "kV"}
